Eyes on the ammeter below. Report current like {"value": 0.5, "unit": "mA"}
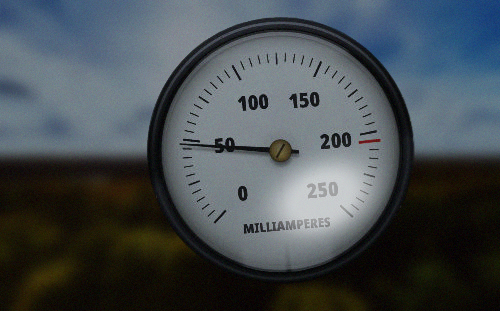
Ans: {"value": 47.5, "unit": "mA"}
